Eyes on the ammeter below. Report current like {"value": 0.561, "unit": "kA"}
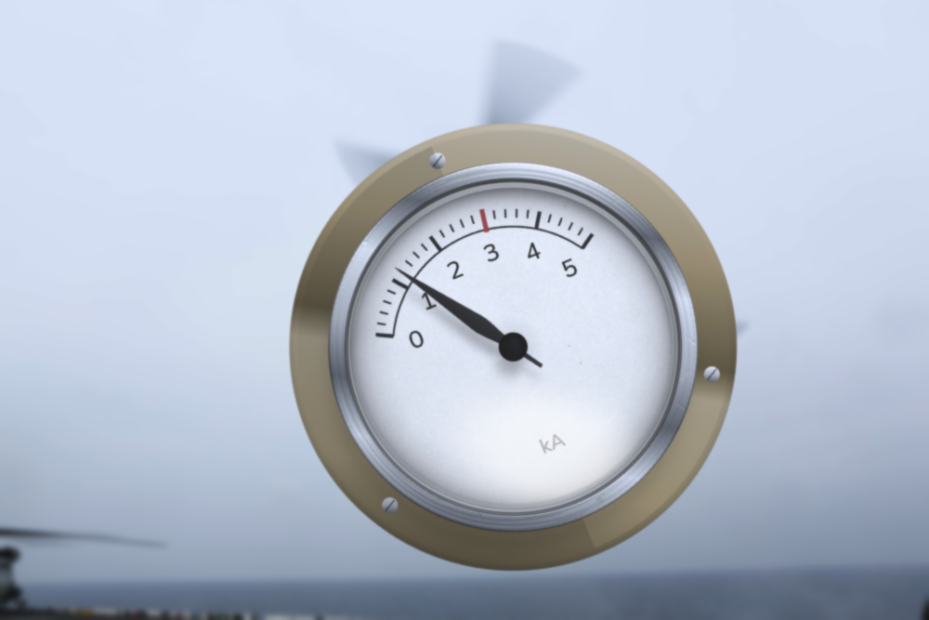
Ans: {"value": 1.2, "unit": "kA"}
